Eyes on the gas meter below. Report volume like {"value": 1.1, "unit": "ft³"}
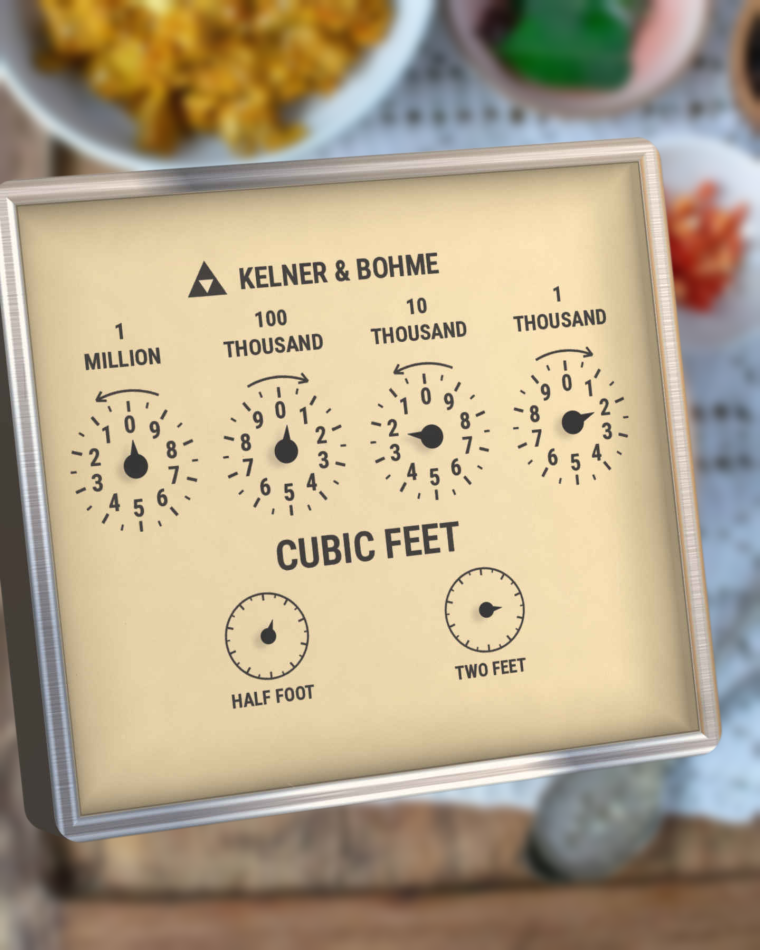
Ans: {"value": 2200, "unit": "ft³"}
